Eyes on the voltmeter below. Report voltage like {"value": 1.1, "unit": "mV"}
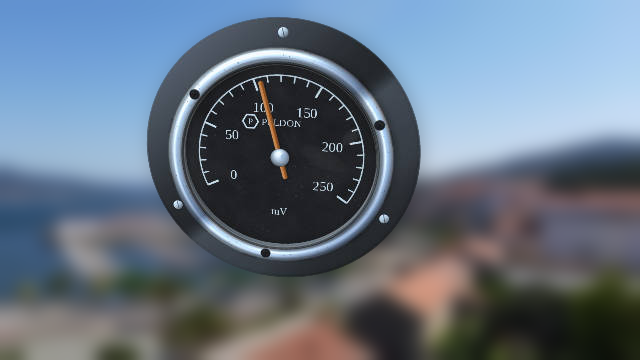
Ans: {"value": 105, "unit": "mV"}
